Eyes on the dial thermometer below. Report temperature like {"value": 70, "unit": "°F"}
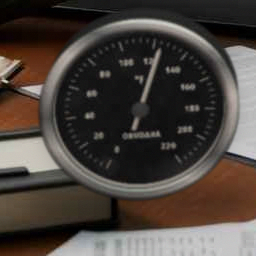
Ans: {"value": 124, "unit": "°F"}
